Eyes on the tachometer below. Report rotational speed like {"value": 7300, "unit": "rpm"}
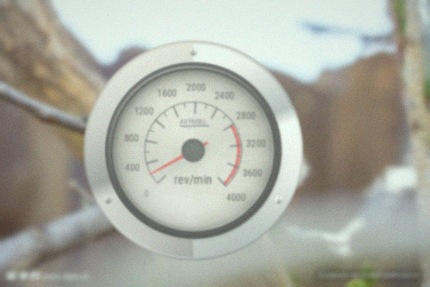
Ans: {"value": 200, "unit": "rpm"}
